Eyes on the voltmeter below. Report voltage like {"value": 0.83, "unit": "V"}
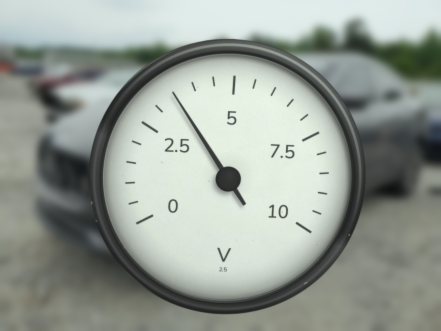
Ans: {"value": 3.5, "unit": "V"}
